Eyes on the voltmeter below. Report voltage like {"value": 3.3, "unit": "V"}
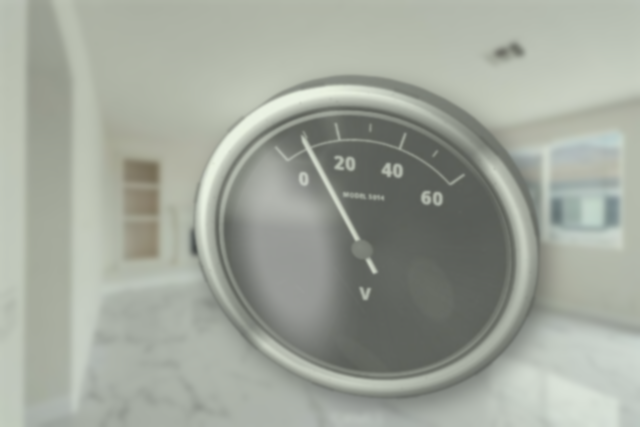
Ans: {"value": 10, "unit": "V"}
